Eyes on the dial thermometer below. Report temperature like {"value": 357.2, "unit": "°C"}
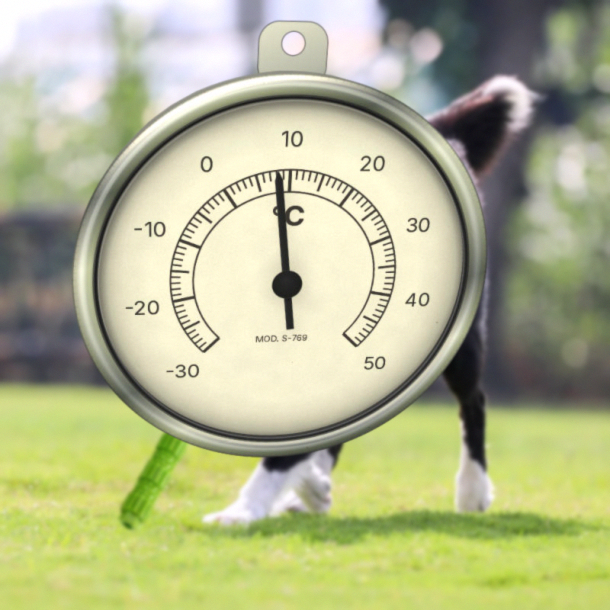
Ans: {"value": 8, "unit": "°C"}
